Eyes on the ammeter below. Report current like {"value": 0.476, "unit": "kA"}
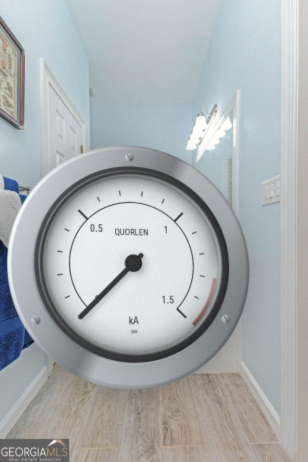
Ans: {"value": 0, "unit": "kA"}
